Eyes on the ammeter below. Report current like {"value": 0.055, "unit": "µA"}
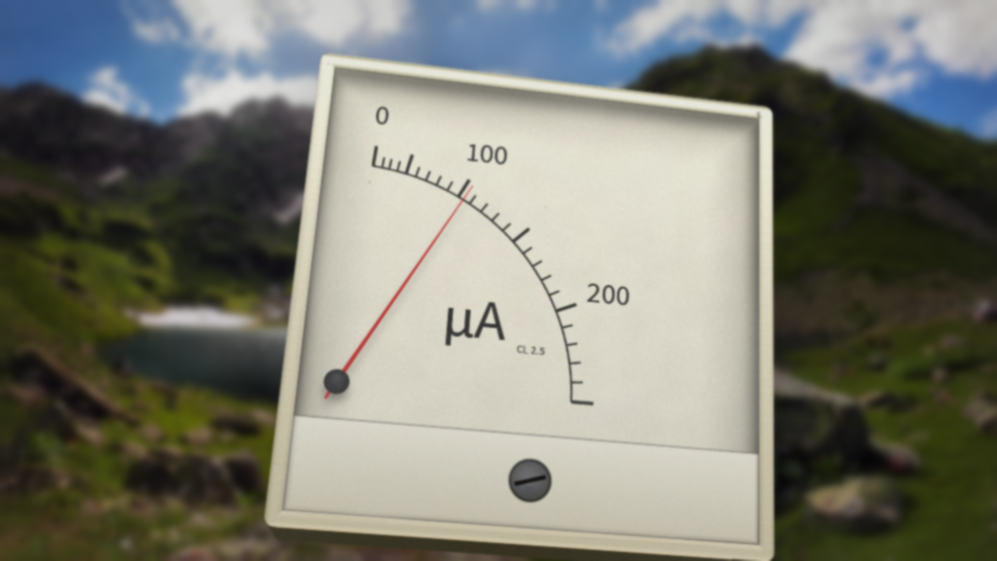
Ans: {"value": 105, "unit": "µA"}
